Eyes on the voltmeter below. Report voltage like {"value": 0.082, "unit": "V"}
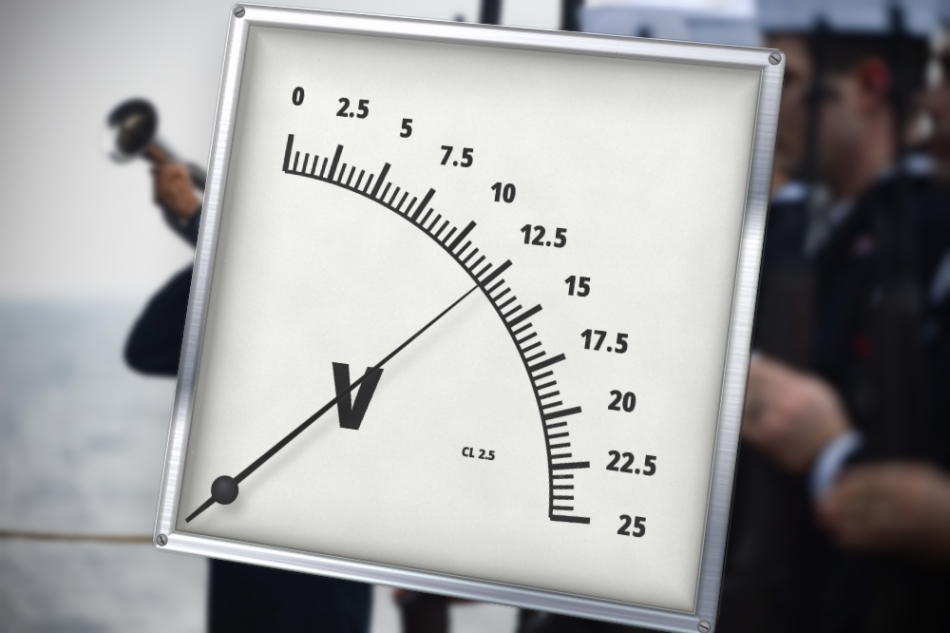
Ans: {"value": 12.5, "unit": "V"}
